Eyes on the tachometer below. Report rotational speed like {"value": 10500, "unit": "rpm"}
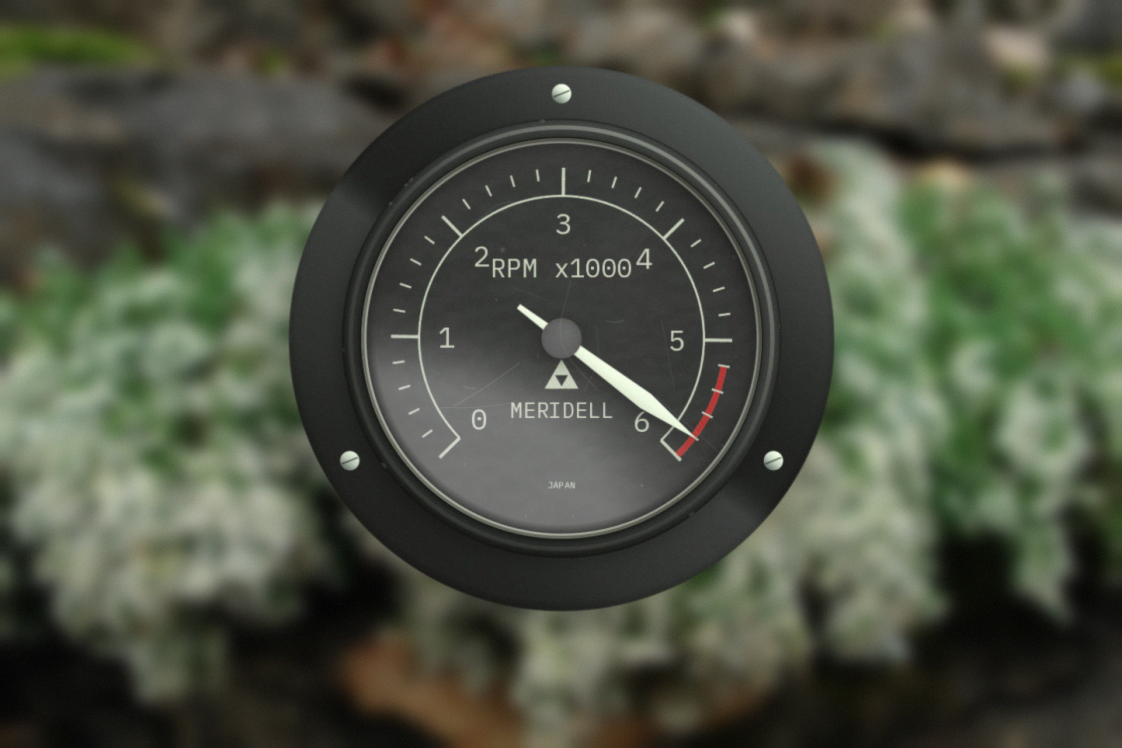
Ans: {"value": 5800, "unit": "rpm"}
